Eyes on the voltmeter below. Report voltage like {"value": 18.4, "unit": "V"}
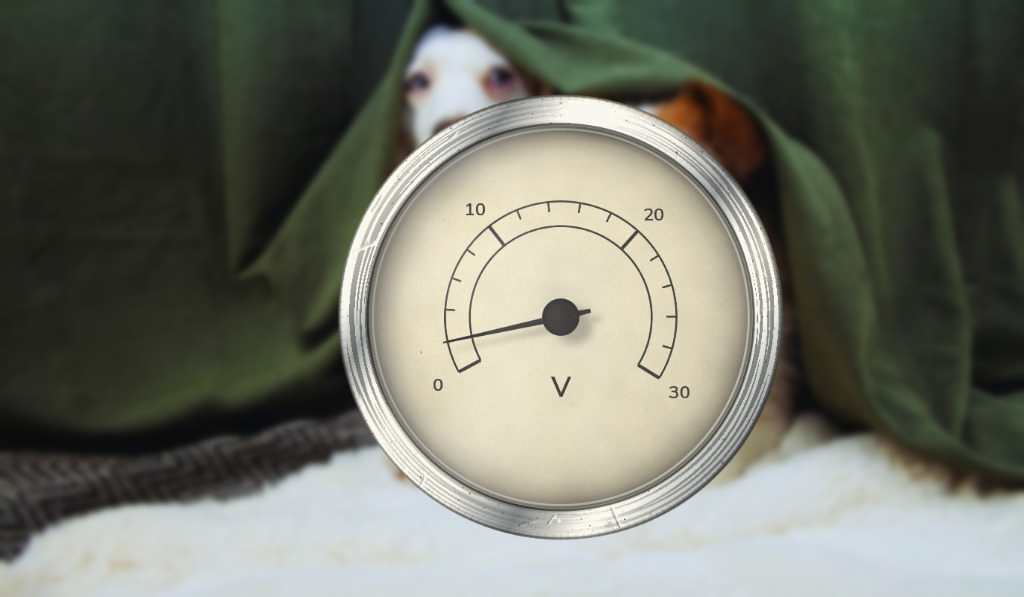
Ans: {"value": 2, "unit": "V"}
